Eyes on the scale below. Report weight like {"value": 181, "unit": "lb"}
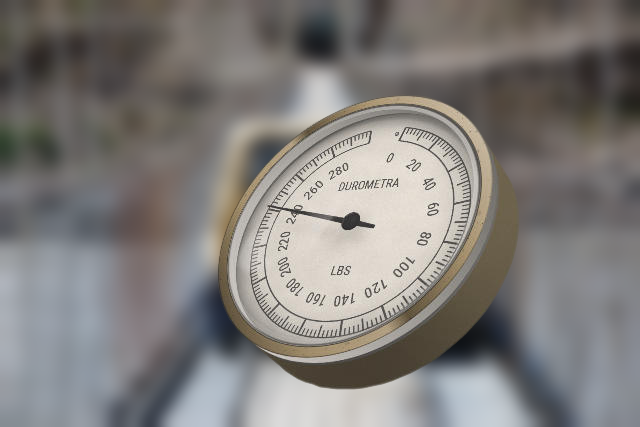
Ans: {"value": 240, "unit": "lb"}
